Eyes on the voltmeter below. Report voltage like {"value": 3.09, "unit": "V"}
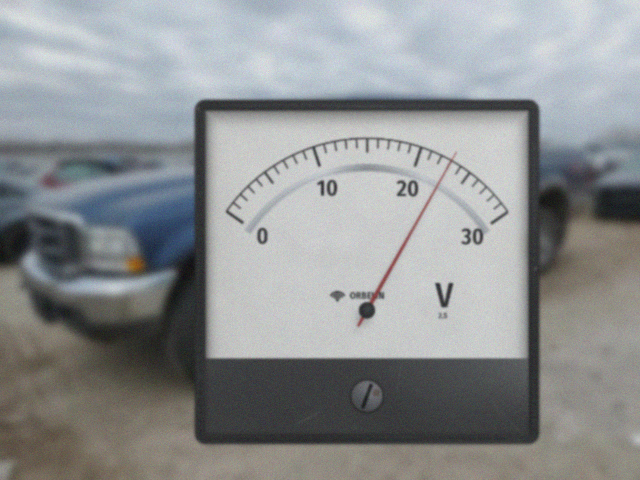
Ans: {"value": 23, "unit": "V"}
